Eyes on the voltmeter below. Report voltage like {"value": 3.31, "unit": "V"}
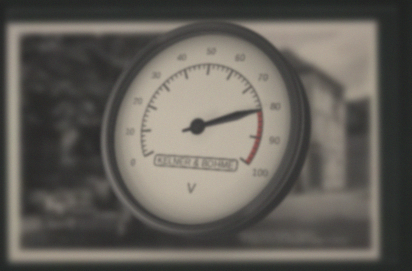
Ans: {"value": 80, "unit": "V"}
